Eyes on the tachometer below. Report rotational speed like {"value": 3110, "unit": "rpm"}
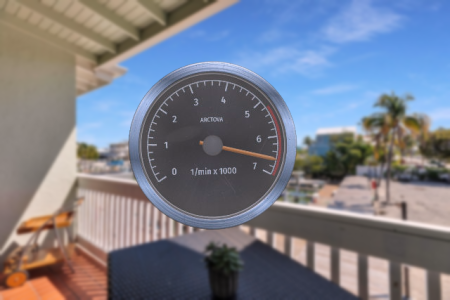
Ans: {"value": 6600, "unit": "rpm"}
